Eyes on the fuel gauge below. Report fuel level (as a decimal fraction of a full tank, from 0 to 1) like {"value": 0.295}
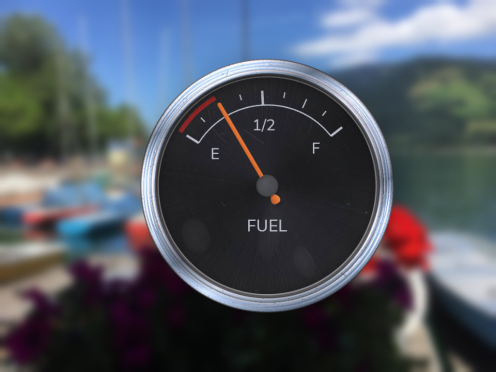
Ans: {"value": 0.25}
